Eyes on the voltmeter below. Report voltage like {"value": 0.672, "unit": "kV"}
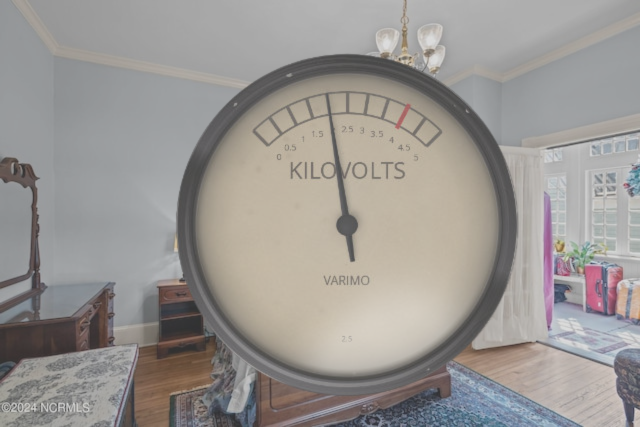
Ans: {"value": 2, "unit": "kV"}
